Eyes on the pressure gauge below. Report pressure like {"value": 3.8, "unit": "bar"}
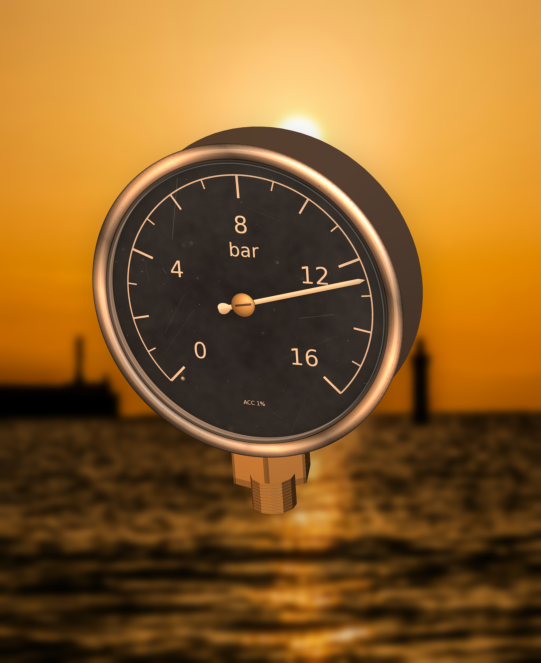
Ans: {"value": 12.5, "unit": "bar"}
